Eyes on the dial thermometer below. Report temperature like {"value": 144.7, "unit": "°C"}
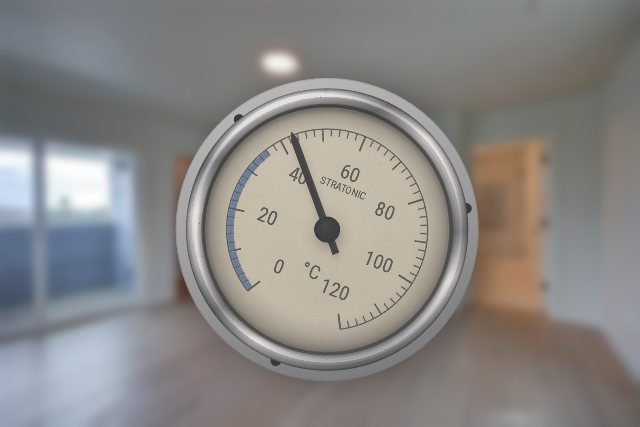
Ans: {"value": 43, "unit": "°C"}
